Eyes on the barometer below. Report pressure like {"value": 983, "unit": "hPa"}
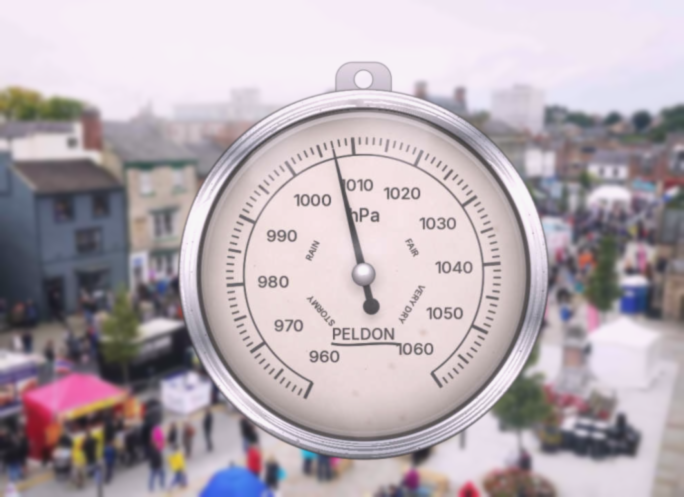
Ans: {"value": 1007, "unit": "hPa"}
